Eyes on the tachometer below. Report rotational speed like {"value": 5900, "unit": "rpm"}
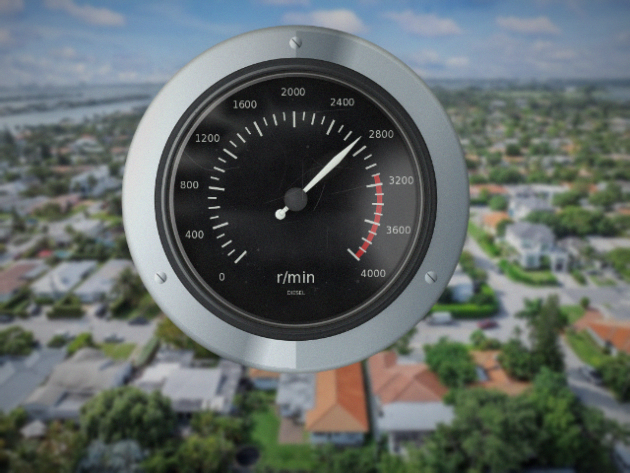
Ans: {"value": 2700, "unit": "rpm"}
